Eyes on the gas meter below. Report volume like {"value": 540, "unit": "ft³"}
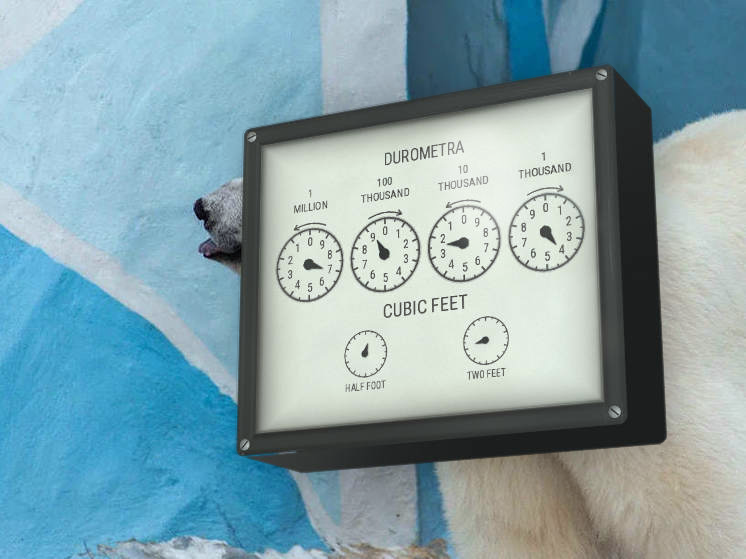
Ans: {"value": 692400, "unit": "ft³"}
